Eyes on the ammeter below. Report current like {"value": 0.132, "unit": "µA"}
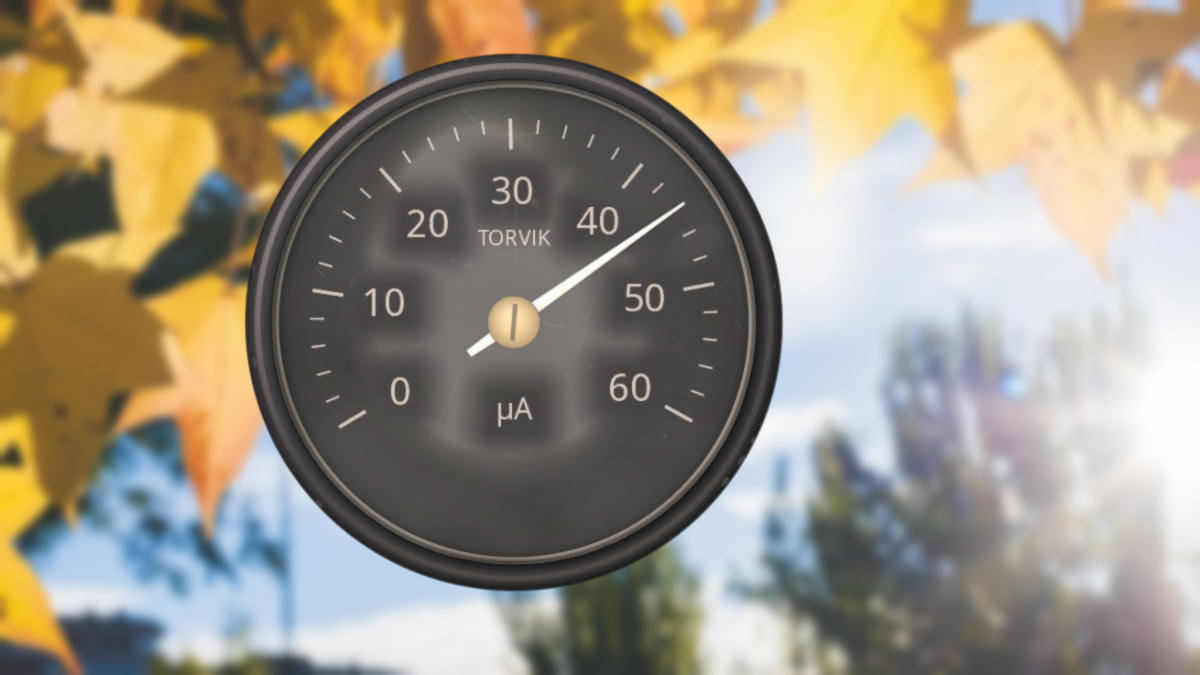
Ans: {"value": 44, "unit": "µA"}
